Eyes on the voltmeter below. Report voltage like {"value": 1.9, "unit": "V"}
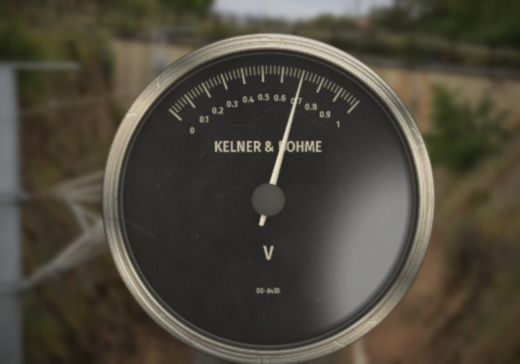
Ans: {"value": 0.7, "unit": "V"}
